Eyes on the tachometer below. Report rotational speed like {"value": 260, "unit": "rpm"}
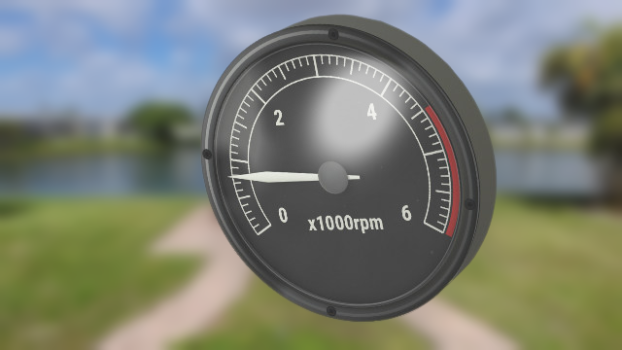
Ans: {"value": 800, "unit": "rpm"}
